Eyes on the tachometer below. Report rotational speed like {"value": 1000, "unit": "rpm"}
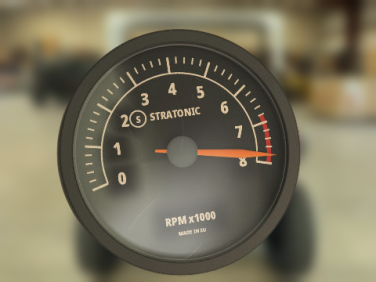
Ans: {"value": 7800, "unit": "rpm"}
